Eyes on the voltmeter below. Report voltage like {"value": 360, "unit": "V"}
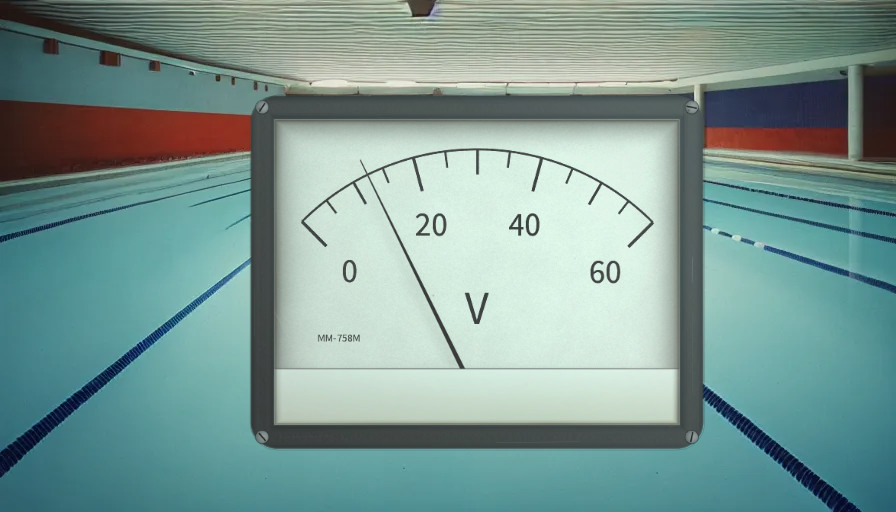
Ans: {"value": 12.5, "unit": "V"}
